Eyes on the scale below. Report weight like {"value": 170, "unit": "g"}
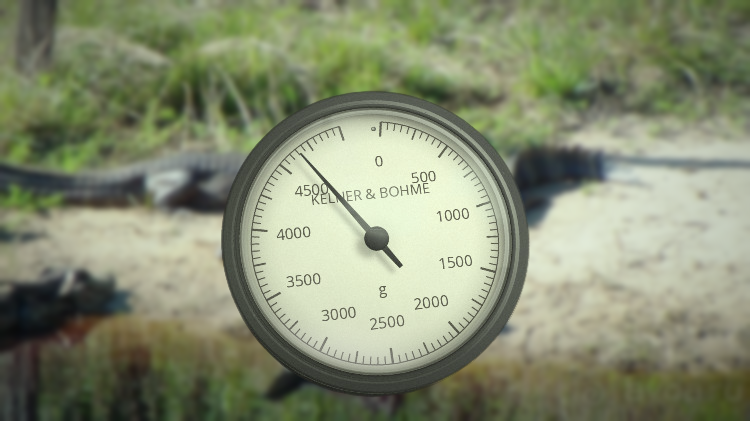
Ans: {"value": 4650, "unit": "g"}
